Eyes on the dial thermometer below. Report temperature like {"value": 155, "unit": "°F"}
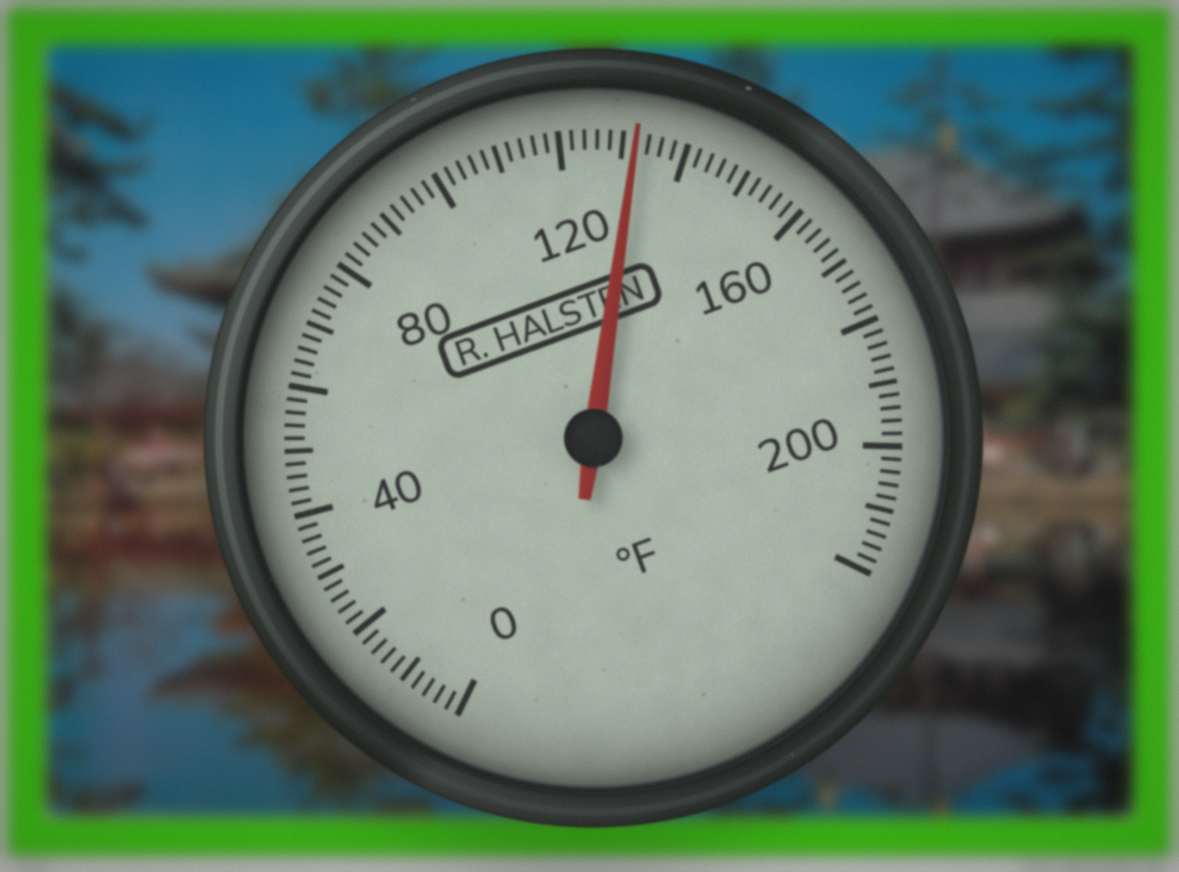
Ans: {"value": 132, "unit": "°F"}
